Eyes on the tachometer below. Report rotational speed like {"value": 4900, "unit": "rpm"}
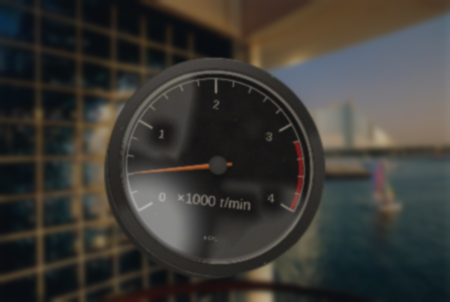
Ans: {"value": 400, "unit": "rpm"}
